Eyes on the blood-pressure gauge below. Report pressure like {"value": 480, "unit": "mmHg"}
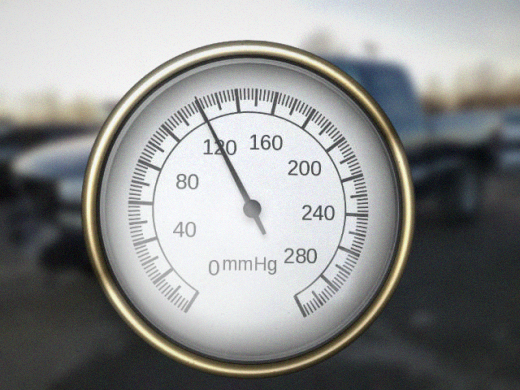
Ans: {"value": 120, "unit": "mmHg"}
